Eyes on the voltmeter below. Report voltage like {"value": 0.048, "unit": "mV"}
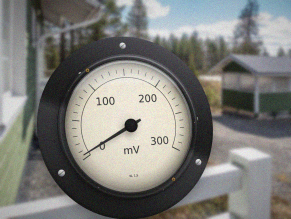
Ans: {"value": 5, "unit": "mV"}
